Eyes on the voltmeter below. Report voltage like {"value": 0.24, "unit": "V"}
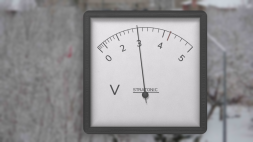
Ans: {"value": 3, "unit": "V"}
